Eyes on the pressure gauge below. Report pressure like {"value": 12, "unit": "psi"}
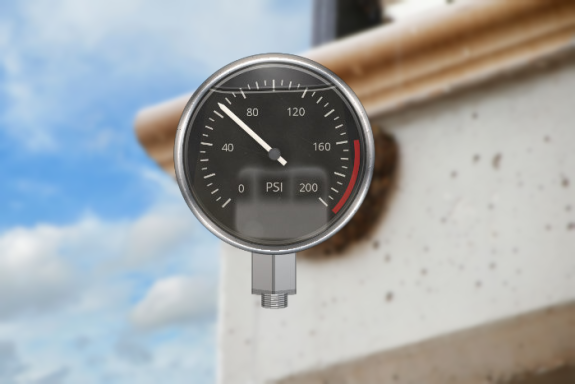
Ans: {"value": 65, "unit": "psi"}
